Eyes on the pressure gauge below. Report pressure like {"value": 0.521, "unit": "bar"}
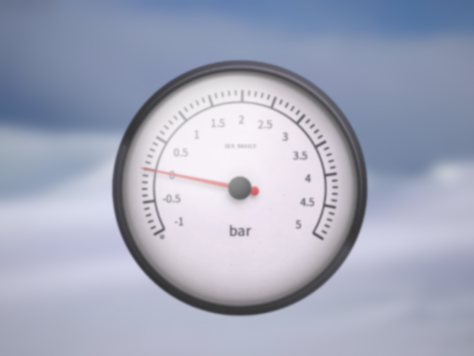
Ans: {"value": 0, "unit": "bar"}
